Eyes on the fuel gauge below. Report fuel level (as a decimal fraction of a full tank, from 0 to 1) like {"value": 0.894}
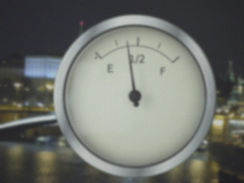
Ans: {"value": 0.375}
